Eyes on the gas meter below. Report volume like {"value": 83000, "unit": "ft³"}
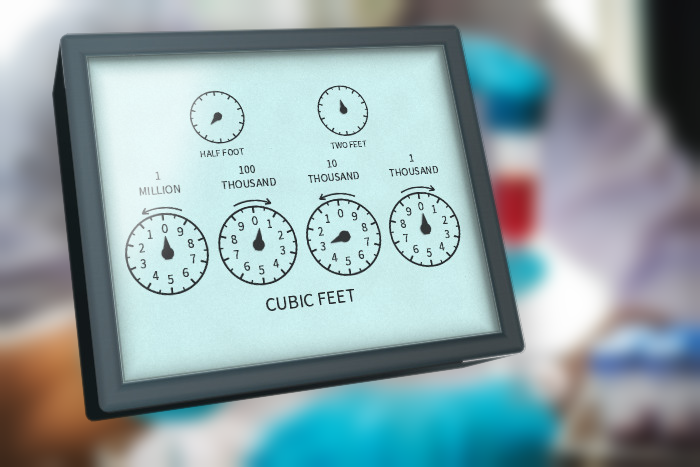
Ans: {"value": 3000, "unit": "ft³"}
